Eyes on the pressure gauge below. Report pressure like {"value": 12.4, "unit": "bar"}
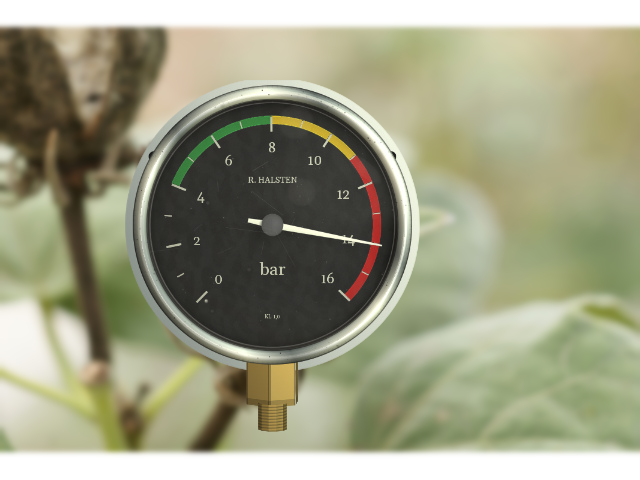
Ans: {"value": 14, "unit": "bar"}
